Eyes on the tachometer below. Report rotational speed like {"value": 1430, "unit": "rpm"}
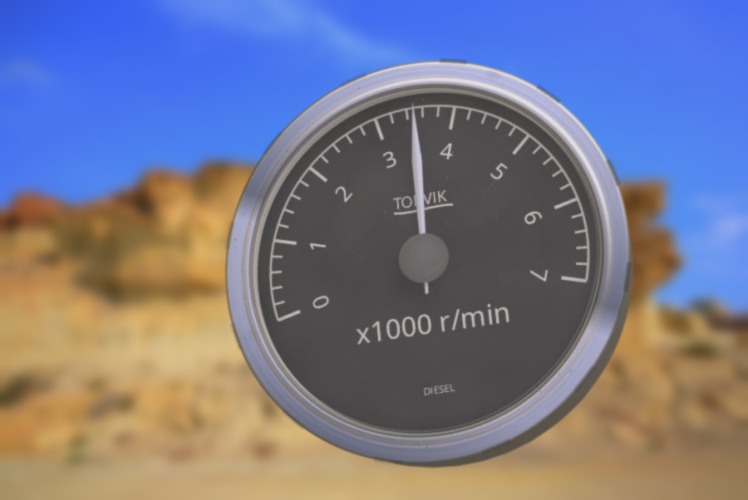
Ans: {"value": 3500, "unit": "rpm"}
